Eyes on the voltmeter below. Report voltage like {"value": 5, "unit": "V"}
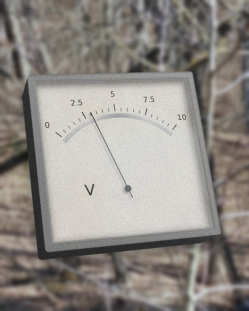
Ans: {"value": 3, "unit": "V"}
